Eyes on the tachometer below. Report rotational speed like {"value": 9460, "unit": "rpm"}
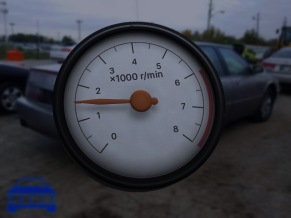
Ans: {"value": 1500, "unit": "rpm"}
